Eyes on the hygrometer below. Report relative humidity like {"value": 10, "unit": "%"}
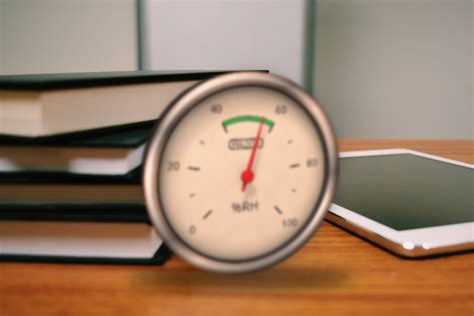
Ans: {"value": 55, "unit": "%"}
